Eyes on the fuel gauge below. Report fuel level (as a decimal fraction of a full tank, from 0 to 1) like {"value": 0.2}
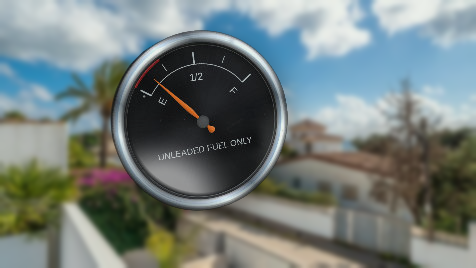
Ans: {"value": 0.125}
